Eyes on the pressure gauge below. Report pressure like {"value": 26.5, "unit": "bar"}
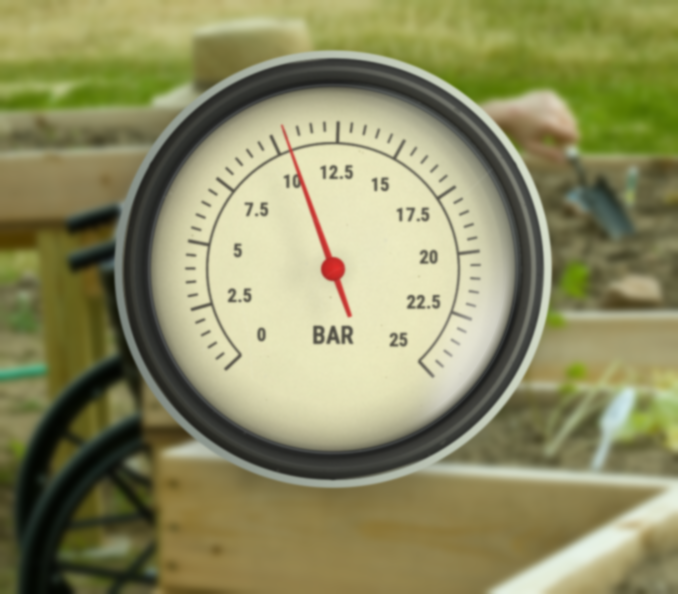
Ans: {"value": 10.5, "unit": "bar"}
